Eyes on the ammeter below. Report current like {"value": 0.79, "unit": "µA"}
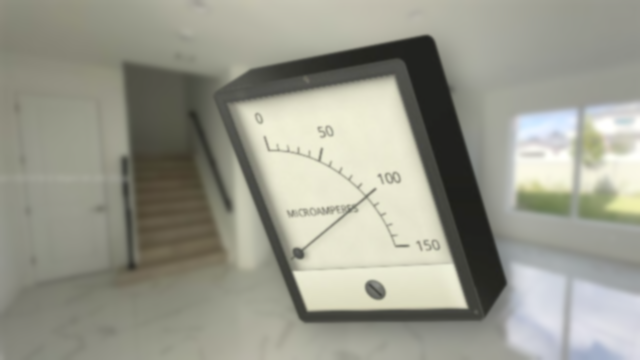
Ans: {"value": 100, "unit": "µA"}
